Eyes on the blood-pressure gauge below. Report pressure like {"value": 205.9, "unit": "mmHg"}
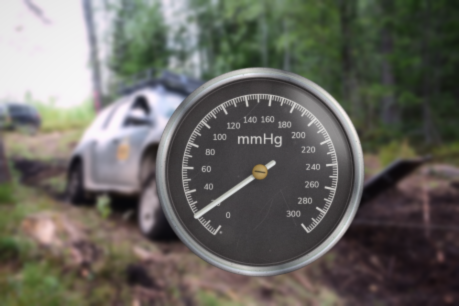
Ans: {"value": 20, "unit": "mmHg"}
